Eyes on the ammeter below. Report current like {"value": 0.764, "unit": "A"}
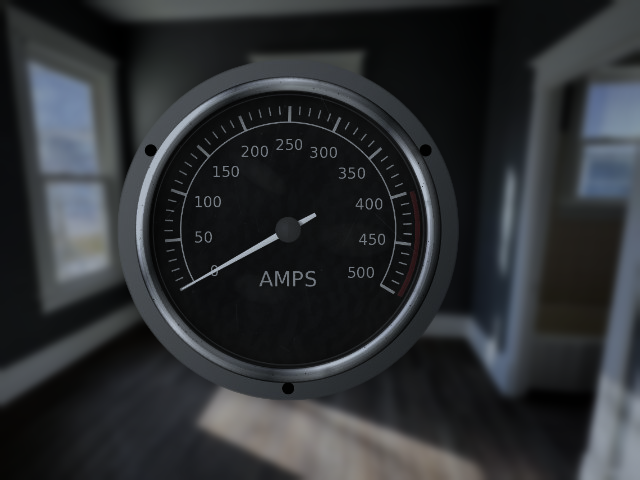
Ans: {"value": 0, "unit": "A"}
